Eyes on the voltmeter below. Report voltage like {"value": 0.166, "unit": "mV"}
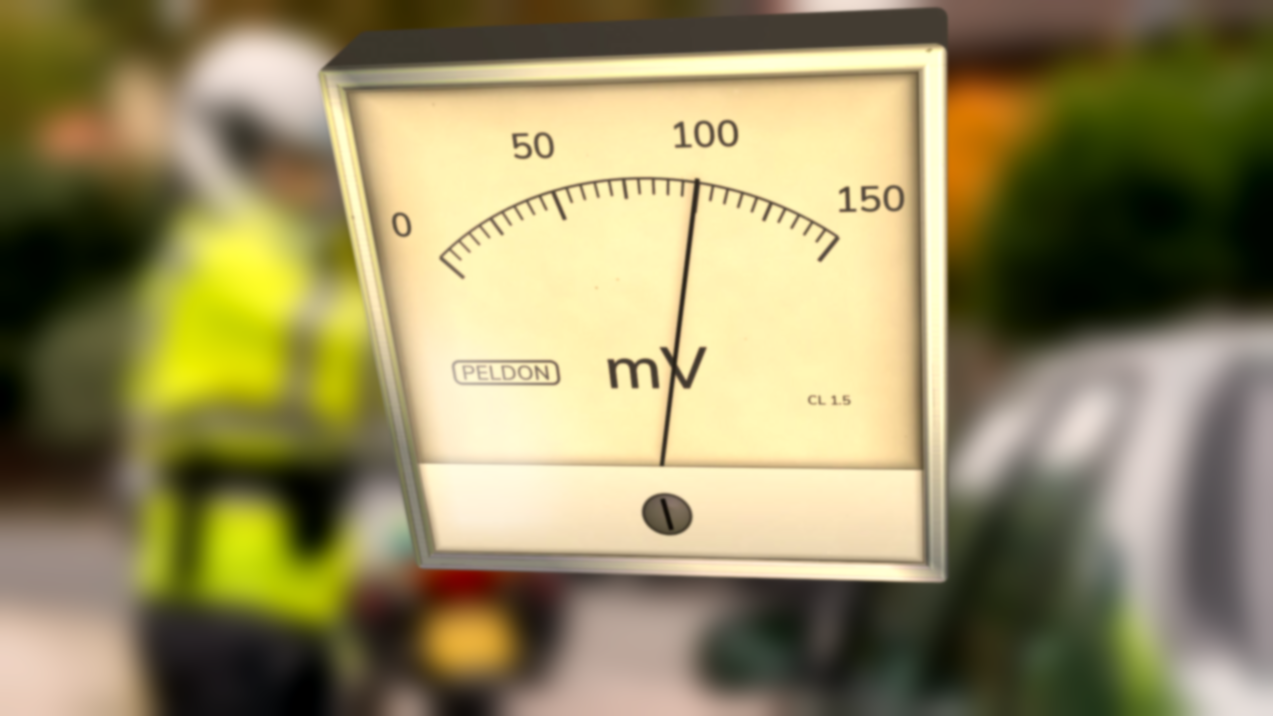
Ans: {"value": 100, "unit": "mV"}
